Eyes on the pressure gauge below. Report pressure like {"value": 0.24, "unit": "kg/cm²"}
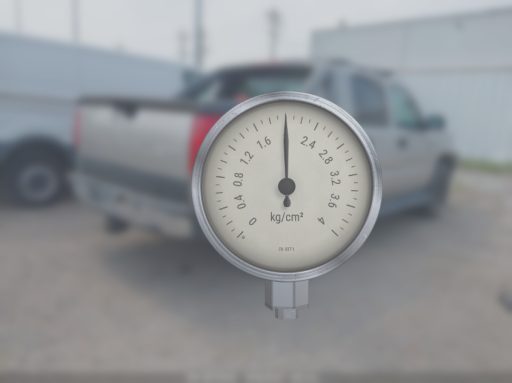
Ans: {"value": 2, "unit": "kg/cm²"}
